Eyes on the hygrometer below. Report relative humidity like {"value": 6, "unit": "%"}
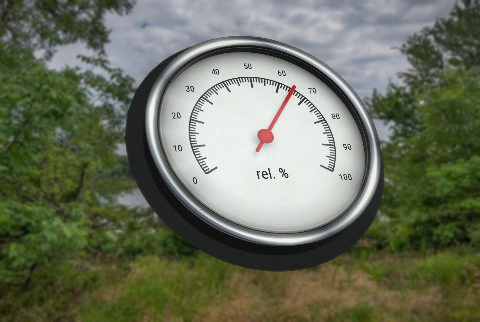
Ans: {"value": 65, "unit": "%"}
